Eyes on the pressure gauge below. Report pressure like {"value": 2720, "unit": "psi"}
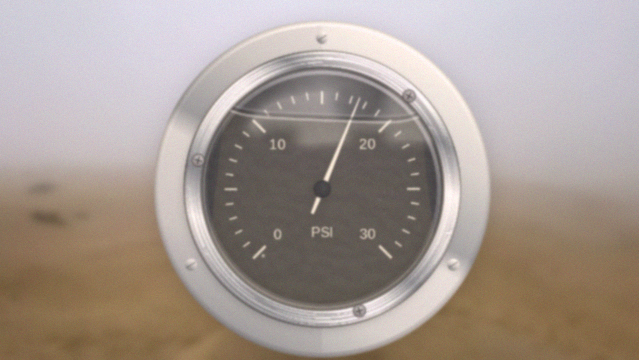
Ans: {"value": 17.5, "unit": "psi"}
